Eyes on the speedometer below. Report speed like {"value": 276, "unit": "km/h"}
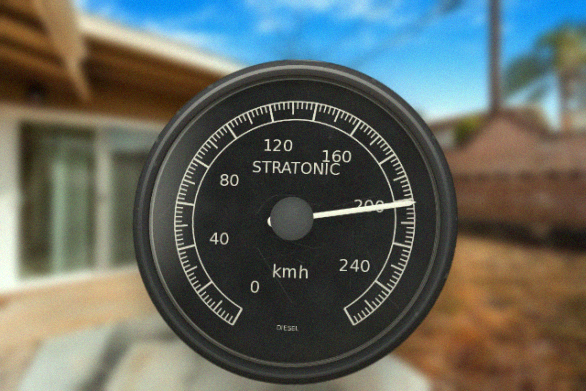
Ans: {"value": 202, "unit": "km/h"}
